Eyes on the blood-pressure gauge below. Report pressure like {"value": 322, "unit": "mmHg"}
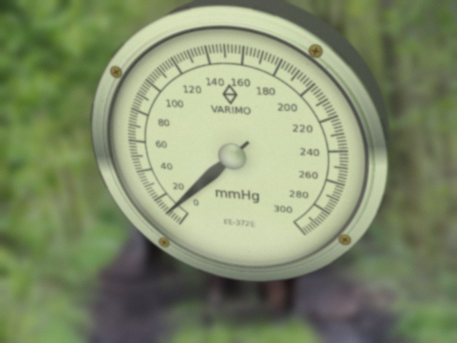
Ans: {"value": 10, "unit": "mmHg"}
